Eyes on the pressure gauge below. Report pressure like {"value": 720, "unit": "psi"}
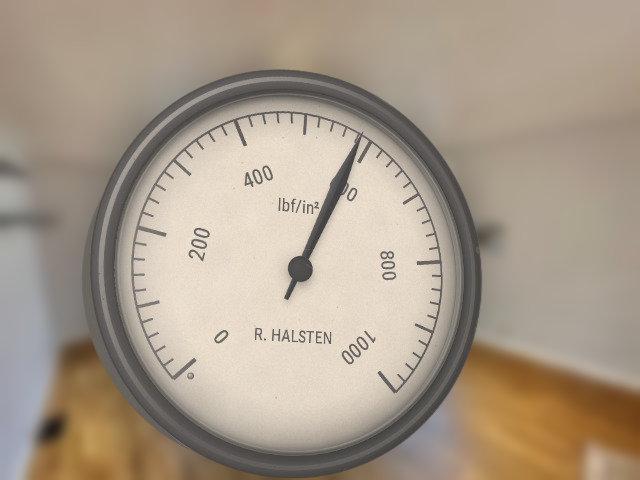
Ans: {"value": 580, "unit": "psi"}
